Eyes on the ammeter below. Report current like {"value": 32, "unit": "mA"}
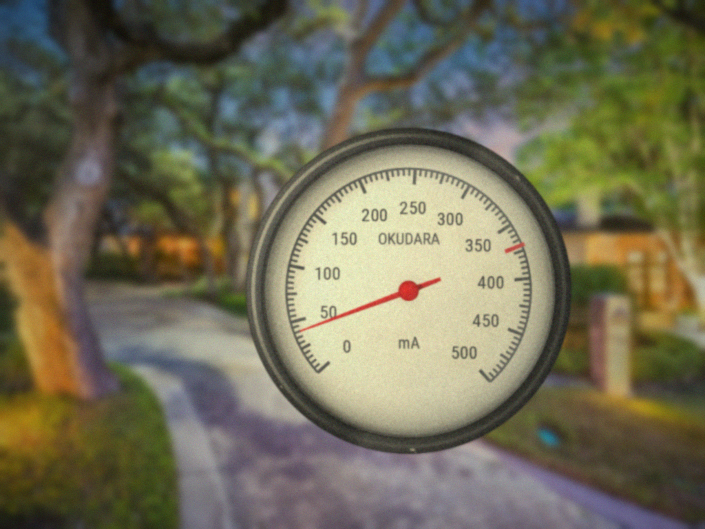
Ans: {"value": 40, "unit": "mA"}
